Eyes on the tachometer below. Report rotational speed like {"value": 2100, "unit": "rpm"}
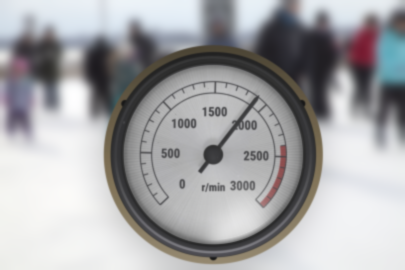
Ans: {"value": 1900, "unit": "rpm"}
